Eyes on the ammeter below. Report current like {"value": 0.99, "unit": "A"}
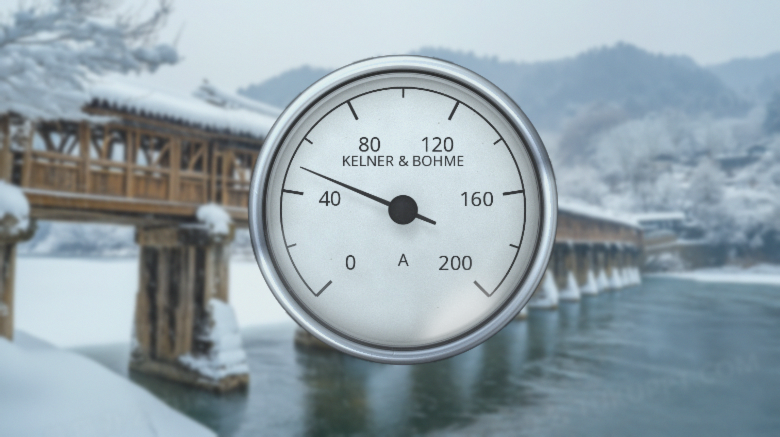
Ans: {"value": 50, "unit": "A"}
